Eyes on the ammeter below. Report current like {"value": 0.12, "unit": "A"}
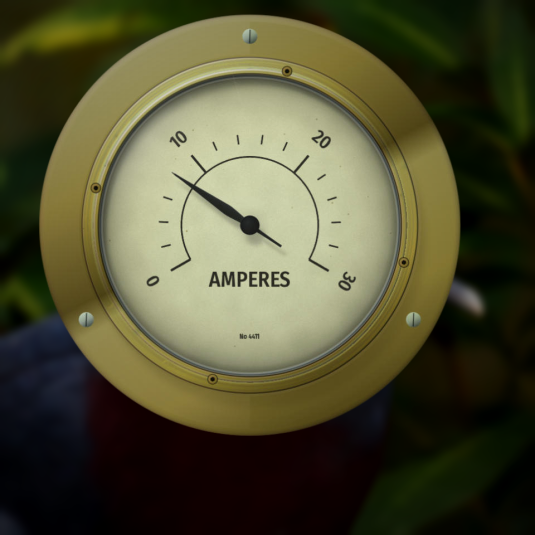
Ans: {"value": 8, "unit": "A"}
